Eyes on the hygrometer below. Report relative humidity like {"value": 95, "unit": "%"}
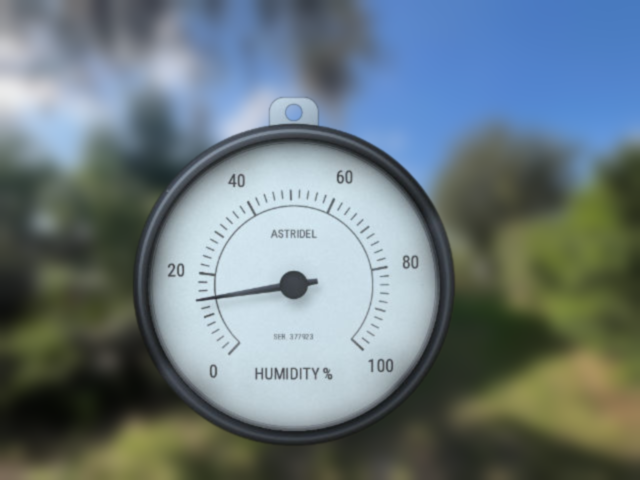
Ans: {"value": 14, "unit": "%"}
